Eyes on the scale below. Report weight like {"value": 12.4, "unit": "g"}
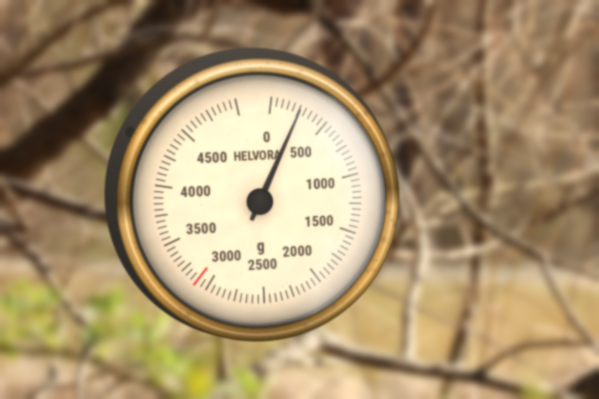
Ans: {"value": 250, "unit": "g"}
